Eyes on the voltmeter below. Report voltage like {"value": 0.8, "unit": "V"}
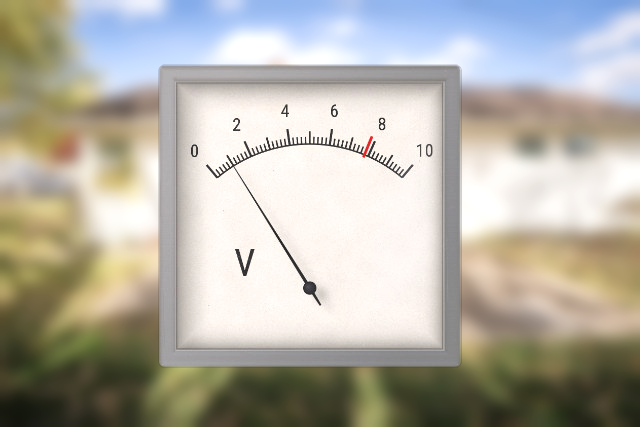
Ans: {"value": 1, "unit": "V"}
